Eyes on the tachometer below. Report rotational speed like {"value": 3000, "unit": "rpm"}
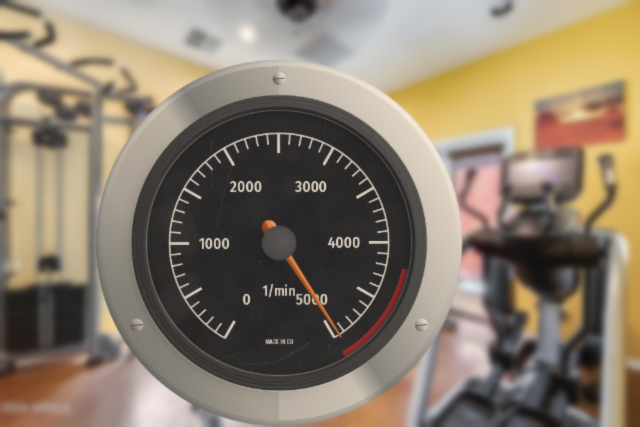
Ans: {"value": 4950, "unit": "rpm"}
